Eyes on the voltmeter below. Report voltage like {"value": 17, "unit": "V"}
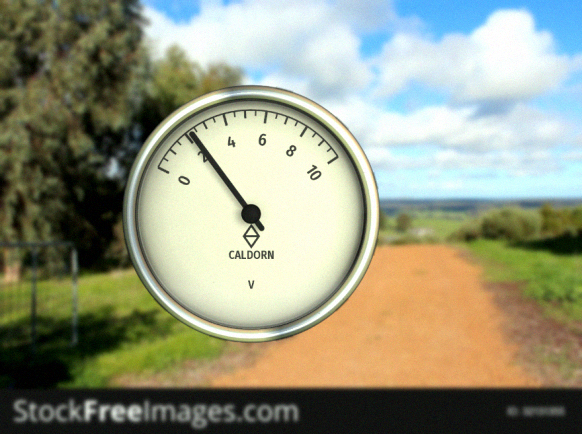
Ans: {"value": 2.25, "unit": "V"}
